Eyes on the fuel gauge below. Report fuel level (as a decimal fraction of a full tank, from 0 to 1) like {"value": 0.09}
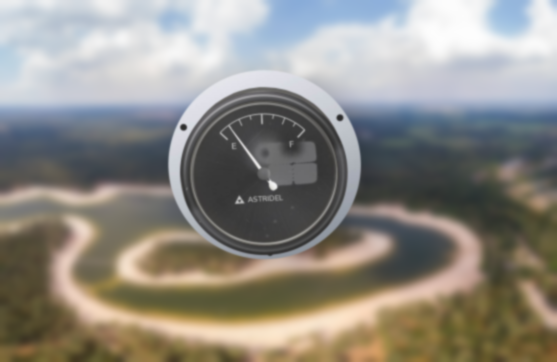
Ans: {"value": 0.125}
